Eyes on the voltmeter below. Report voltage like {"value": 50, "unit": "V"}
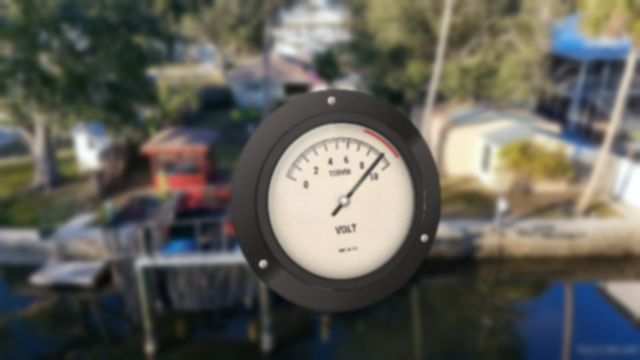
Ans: {"value": 9, "unit": "V"}
